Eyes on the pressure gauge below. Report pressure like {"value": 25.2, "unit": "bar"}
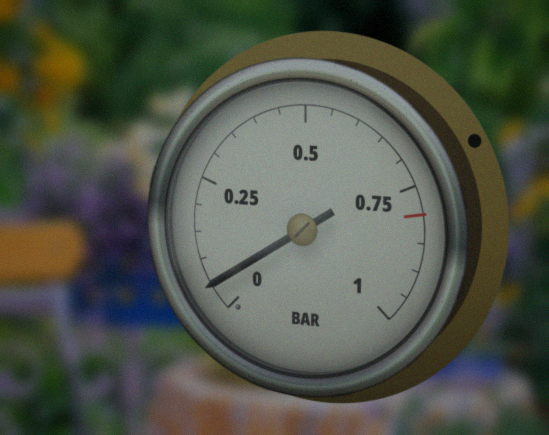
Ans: {"value": 0.05, "unit": "bar"}
